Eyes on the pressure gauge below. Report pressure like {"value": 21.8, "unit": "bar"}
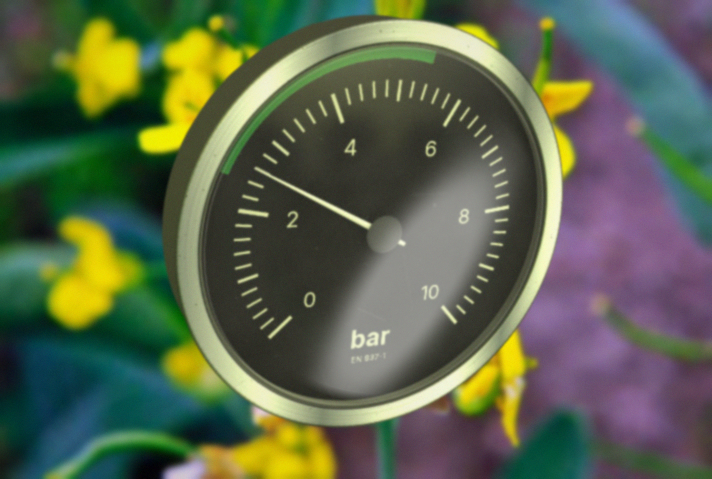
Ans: {"value": 2.6, "unit": "bar"}
